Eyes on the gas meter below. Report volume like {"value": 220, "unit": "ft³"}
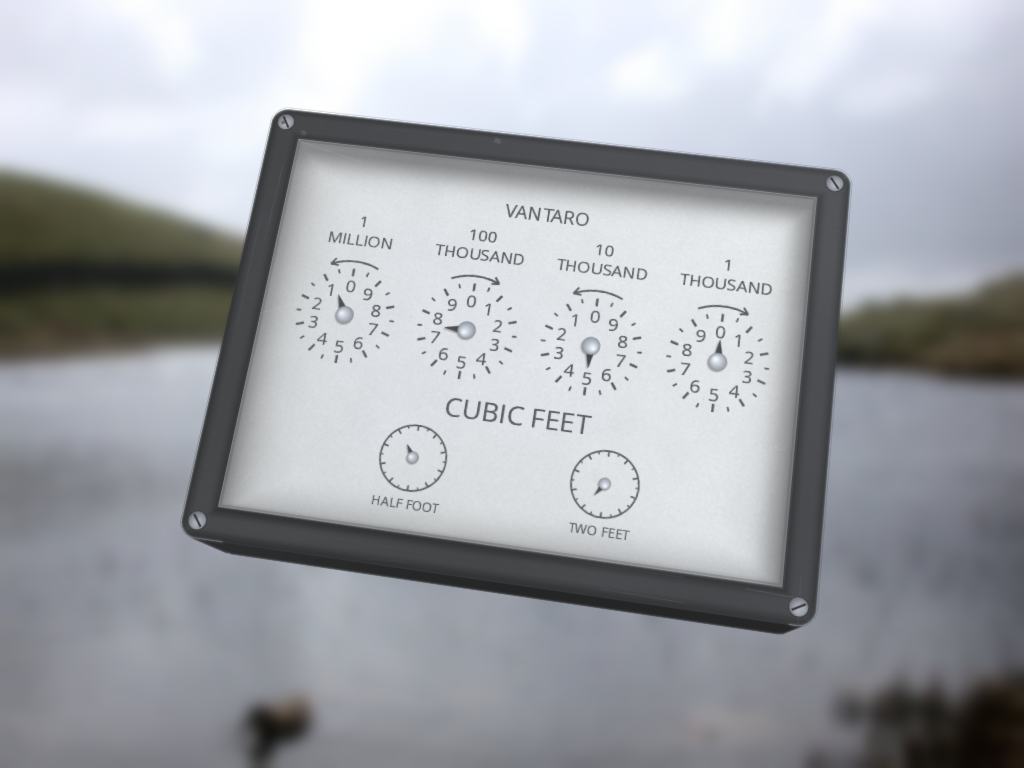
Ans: {"value": 75000, "unit": "ft³"}
